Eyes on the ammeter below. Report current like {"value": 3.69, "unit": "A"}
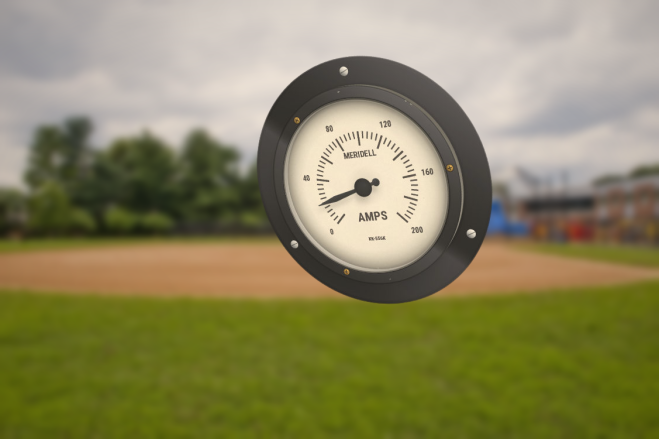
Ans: {"value": 20, "unit": "A"}
